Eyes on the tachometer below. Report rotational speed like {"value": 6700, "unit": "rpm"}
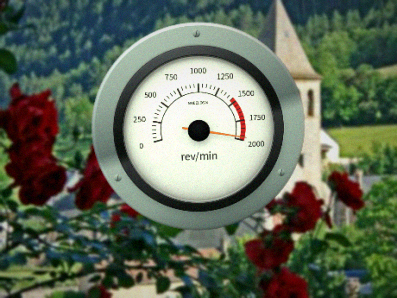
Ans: {"value": 1950, "unit": "rpm"}
